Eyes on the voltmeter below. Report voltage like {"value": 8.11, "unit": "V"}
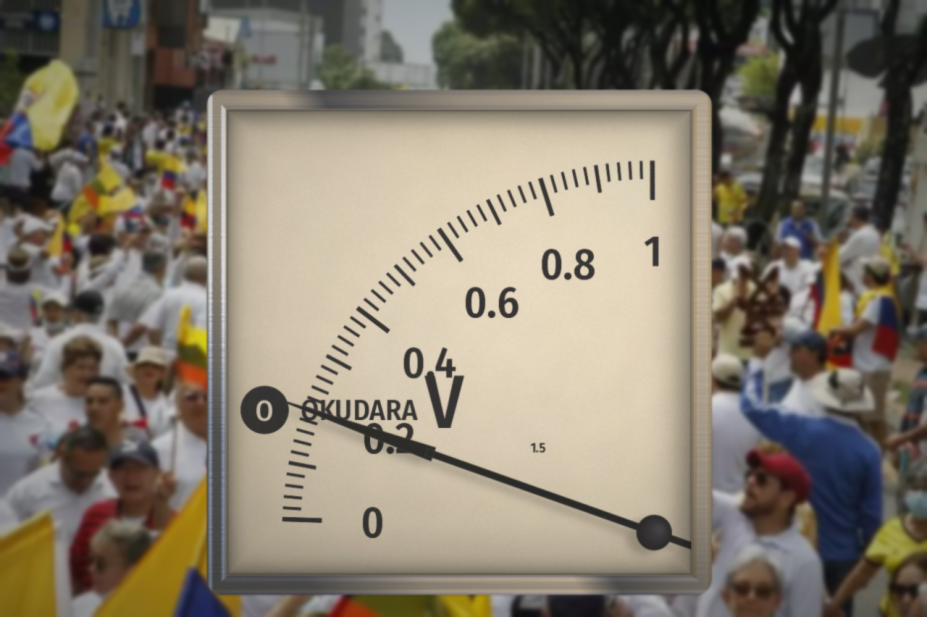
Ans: {"value": 0.2, "unit": "V"}
